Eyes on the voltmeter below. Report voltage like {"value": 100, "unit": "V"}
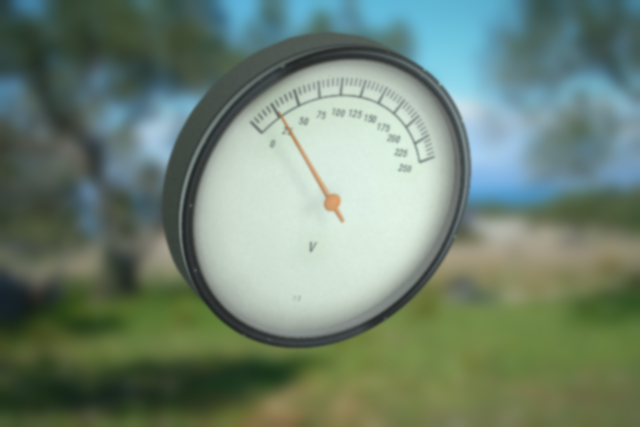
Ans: {"value": 25, "unit": "V"}
